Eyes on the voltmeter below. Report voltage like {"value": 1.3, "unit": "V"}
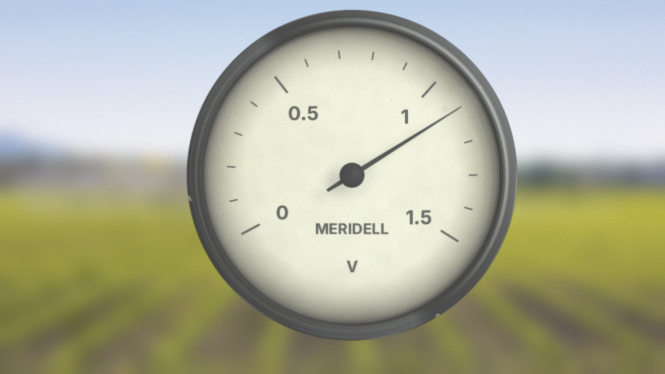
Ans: {"value": 1.1, "unit": "V"}
